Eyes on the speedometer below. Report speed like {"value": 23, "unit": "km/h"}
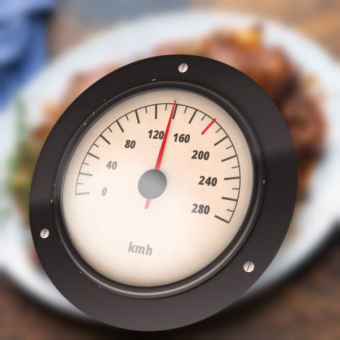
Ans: {"value": 140, "unit": "km/h"}
